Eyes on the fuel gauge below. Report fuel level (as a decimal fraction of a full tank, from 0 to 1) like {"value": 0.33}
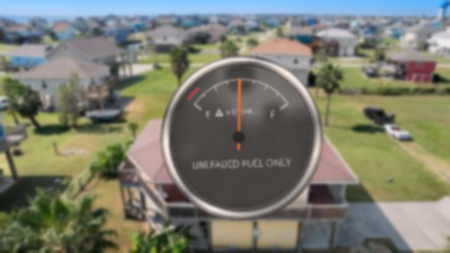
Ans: {"value": 0.5}
